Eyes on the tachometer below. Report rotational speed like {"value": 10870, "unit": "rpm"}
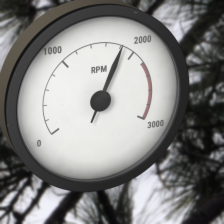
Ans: {"value": 1800, "unit": "rpm"}
